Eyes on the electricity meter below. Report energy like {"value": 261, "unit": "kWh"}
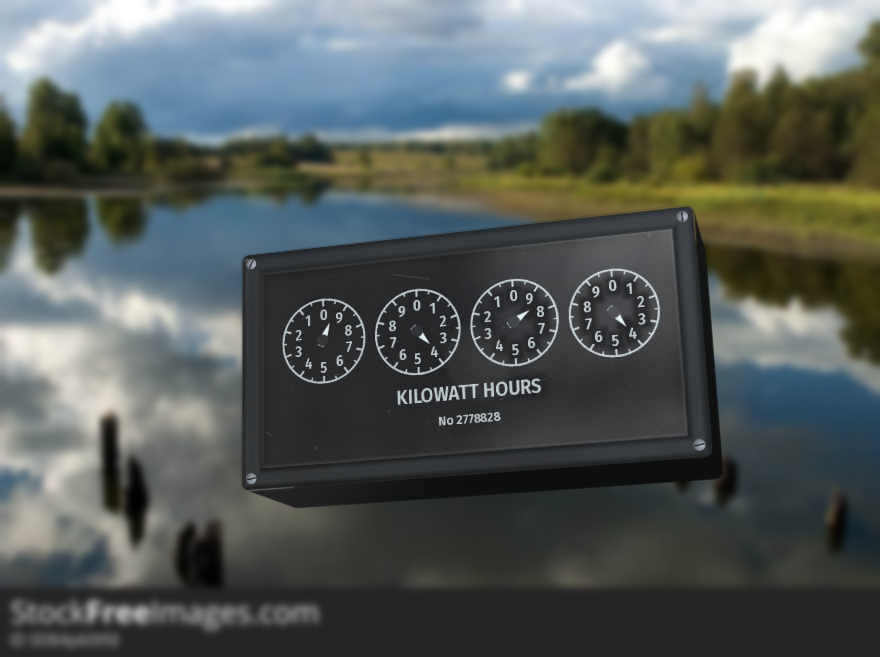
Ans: {"value": 9384, "unit": "kWh"}
